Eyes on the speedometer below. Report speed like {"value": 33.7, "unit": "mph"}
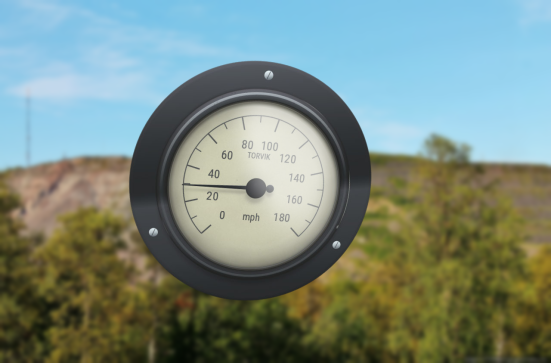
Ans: {"value": 30, "unit": "mph"}
